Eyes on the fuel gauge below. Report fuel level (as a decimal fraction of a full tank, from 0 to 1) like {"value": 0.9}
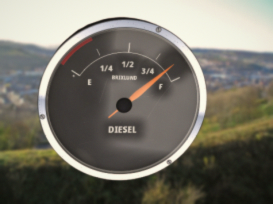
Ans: {"value": 0.875}
